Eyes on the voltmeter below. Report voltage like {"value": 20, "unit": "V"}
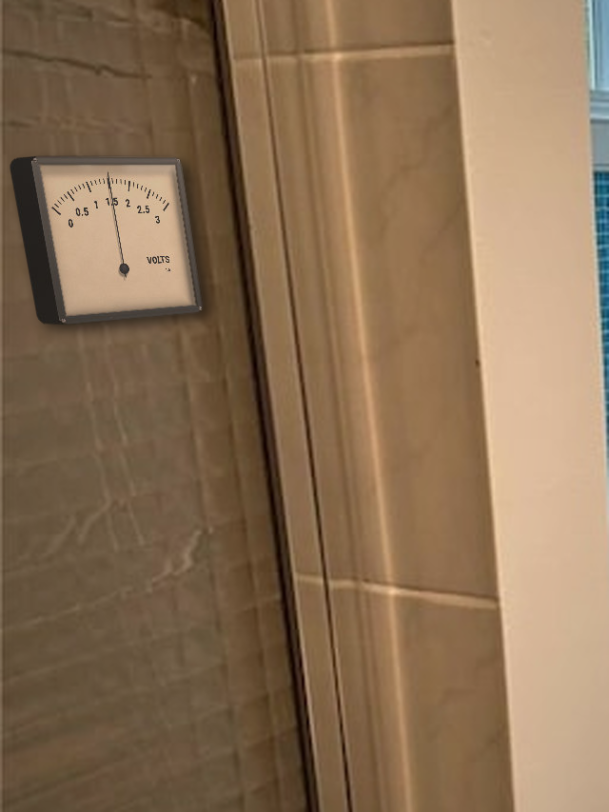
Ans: {"value": 1.5, "unit": "V"}
